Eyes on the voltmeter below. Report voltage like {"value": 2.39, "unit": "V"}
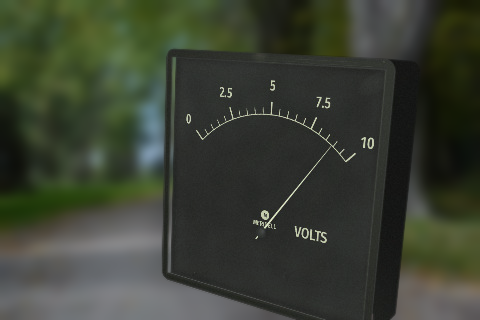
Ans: {"value": 9, "unit": "V"}
